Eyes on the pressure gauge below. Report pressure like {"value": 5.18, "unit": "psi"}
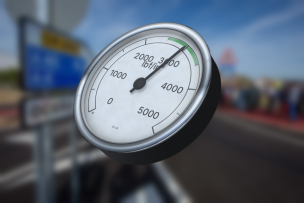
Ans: {"value": 3000, "unit": "psi"}
